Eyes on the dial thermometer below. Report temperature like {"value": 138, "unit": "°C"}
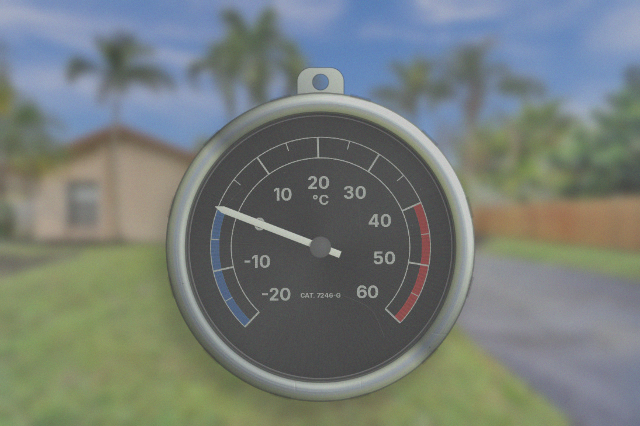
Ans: {"value": 0, "unit": "°C"}
